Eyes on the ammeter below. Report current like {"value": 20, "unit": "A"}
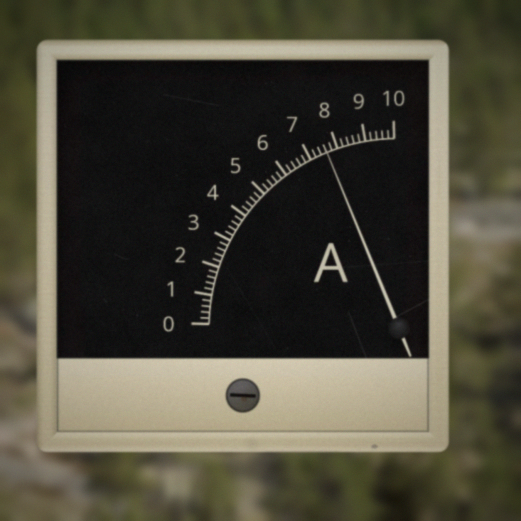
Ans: {"value": 7.6, "unit": "A"}
